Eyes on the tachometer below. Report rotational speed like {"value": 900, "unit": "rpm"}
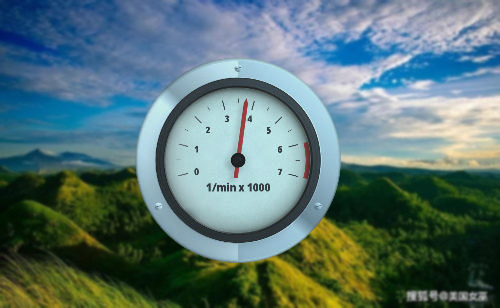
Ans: {"value": 3750, "unit": "rpm"}
